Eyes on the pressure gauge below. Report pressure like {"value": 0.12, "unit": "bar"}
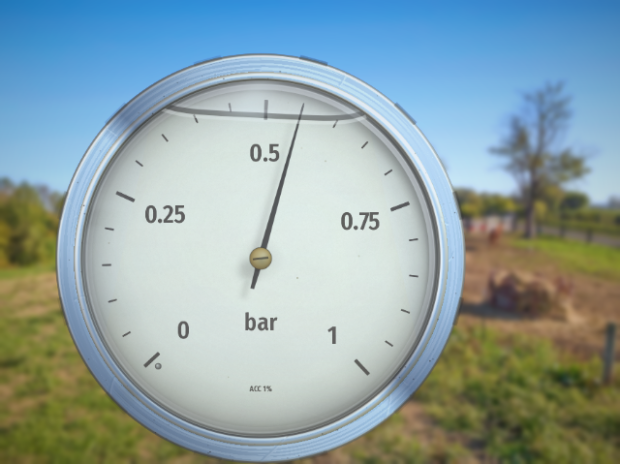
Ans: {"value": 0.55, "unit": "bar"}
